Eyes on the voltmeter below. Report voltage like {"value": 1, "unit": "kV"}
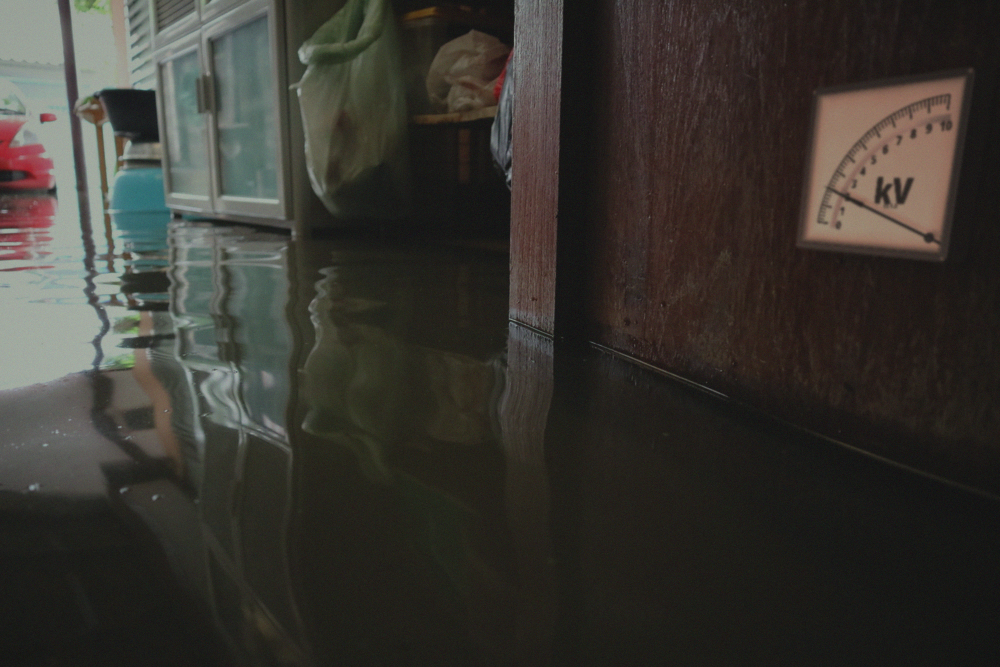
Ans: {"value": 2, "unit": "kV"}
